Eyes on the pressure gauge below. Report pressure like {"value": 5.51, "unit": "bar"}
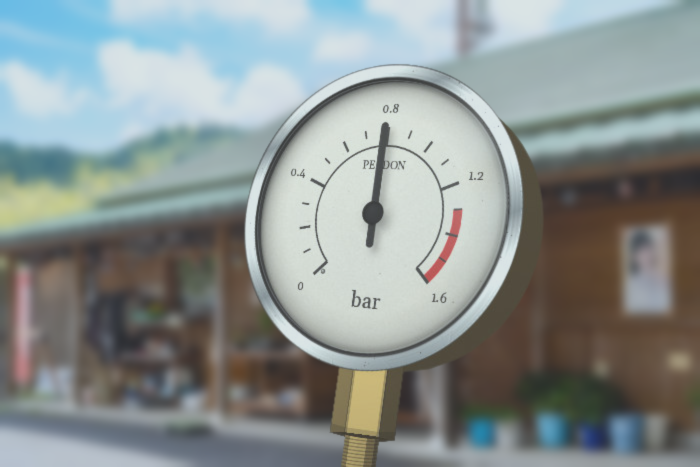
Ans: {"value": 0.8, "unit": "bar"}
